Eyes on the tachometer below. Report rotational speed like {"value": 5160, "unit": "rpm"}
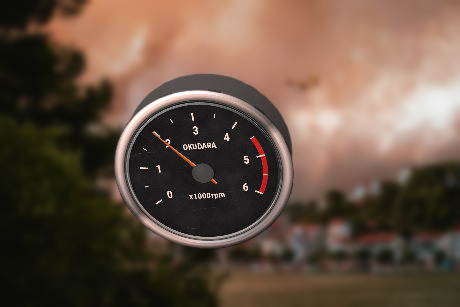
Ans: {"value": 2000, "unit": "rpm"}
